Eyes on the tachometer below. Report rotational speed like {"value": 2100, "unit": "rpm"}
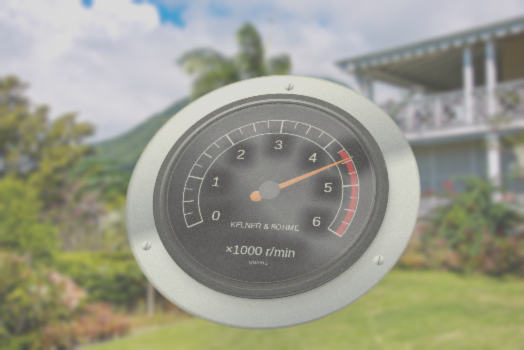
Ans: {"value": 4500, "unit": "rpm"}
